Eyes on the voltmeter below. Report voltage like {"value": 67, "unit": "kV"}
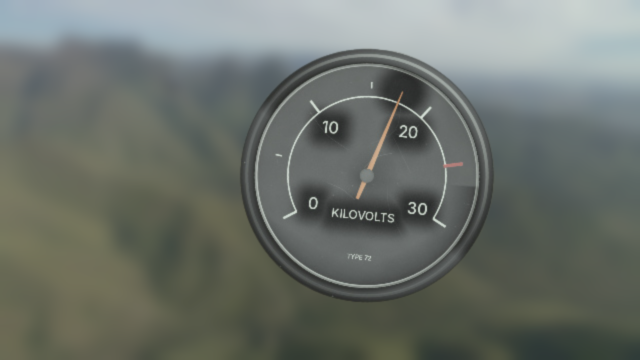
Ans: {"value": 17.5, "unit": "kV"}
